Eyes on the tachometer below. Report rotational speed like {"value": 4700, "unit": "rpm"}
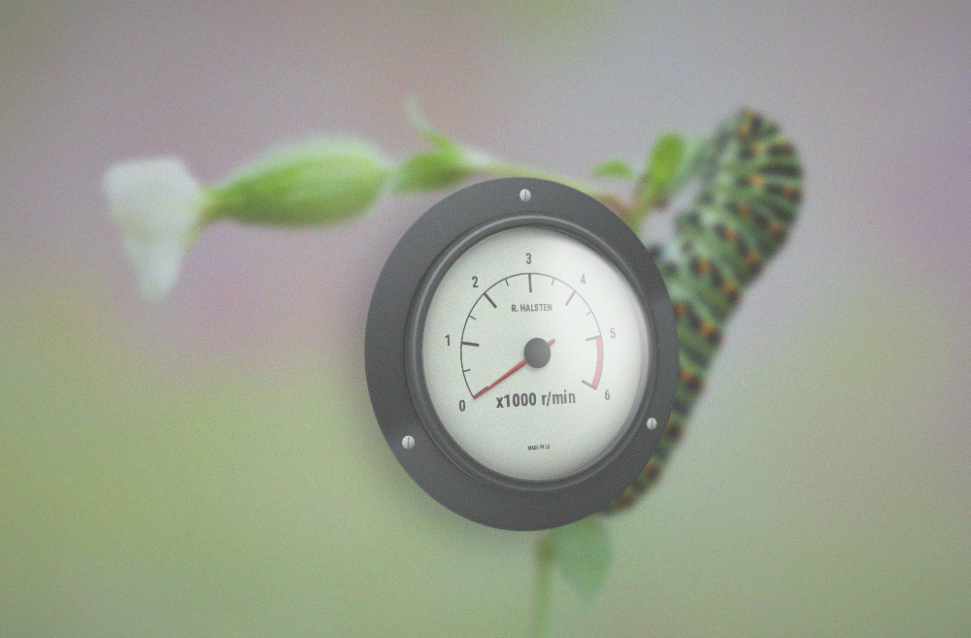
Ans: {"value": 0, "unit": "rpm"}
